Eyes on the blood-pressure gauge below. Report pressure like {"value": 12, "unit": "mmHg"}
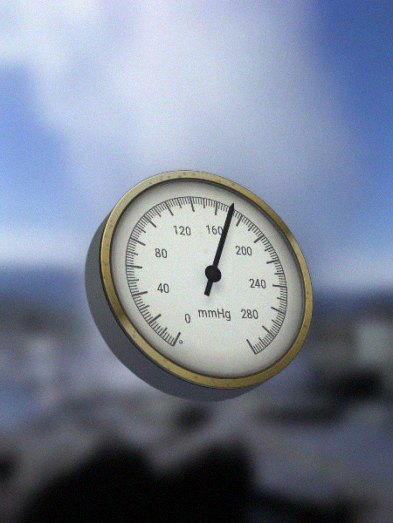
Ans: {"value": 170, "unit": "mmHg"}
